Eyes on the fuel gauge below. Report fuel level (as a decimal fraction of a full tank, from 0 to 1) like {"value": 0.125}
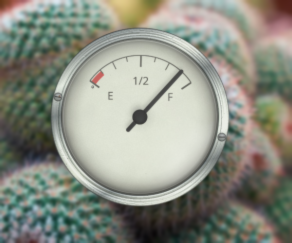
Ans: {"value": 0.875}
